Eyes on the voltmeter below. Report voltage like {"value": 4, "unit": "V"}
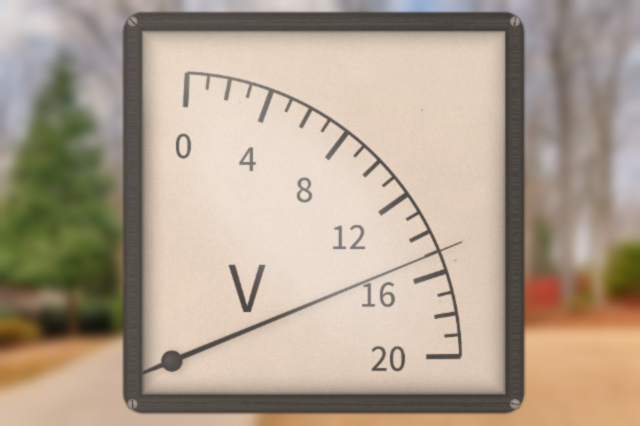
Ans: {"value": 15, "unit": "V"}
